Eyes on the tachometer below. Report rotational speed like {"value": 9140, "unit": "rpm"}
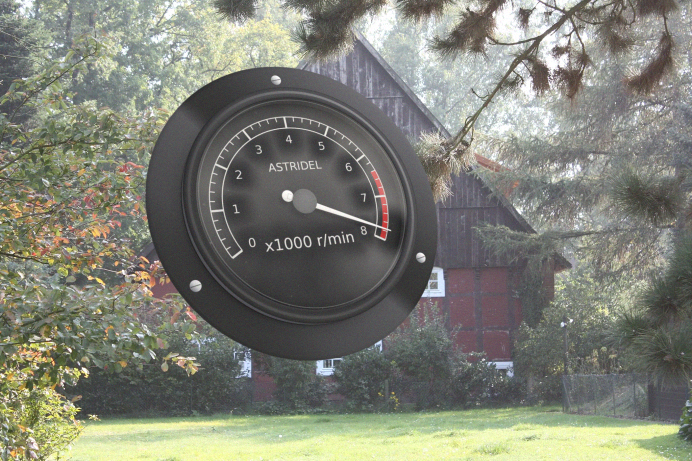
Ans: {"value": 7800, "unit": "rpm"}
